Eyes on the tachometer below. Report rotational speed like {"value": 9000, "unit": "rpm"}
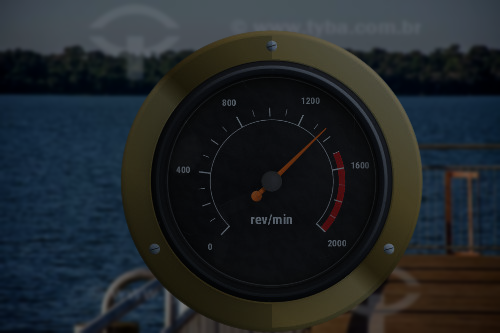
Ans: {"value": 1350, "unit": "rpm"}
